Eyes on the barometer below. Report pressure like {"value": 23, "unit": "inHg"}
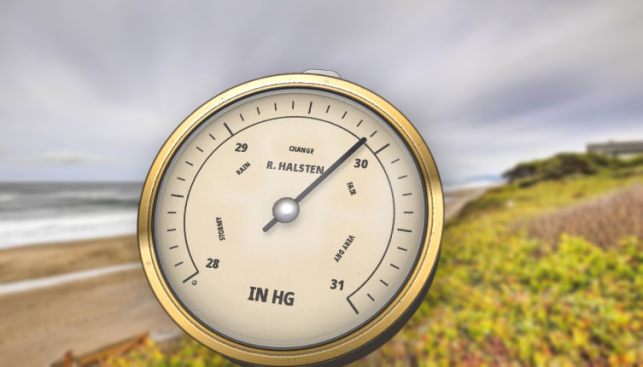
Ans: {"value": 29.9, "unit": "inHg"}
